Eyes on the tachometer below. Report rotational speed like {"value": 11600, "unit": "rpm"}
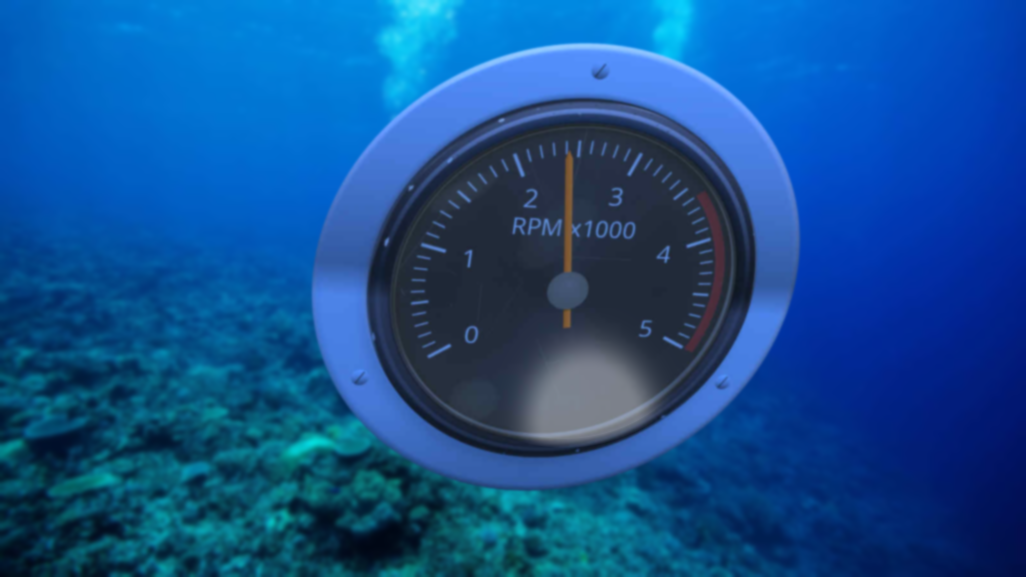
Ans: {"value": 2400, "unit": "rpm"}
